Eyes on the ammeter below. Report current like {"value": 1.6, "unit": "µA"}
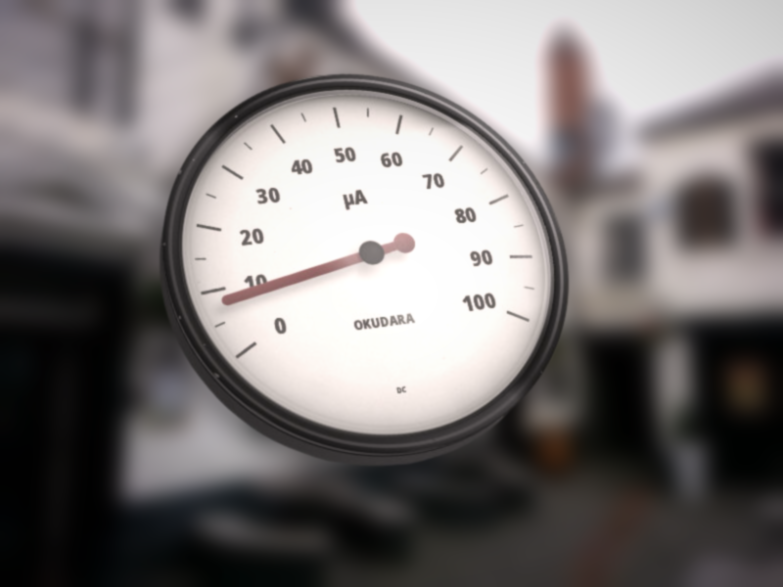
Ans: {"value": 7.5, "unit": "µA"}
